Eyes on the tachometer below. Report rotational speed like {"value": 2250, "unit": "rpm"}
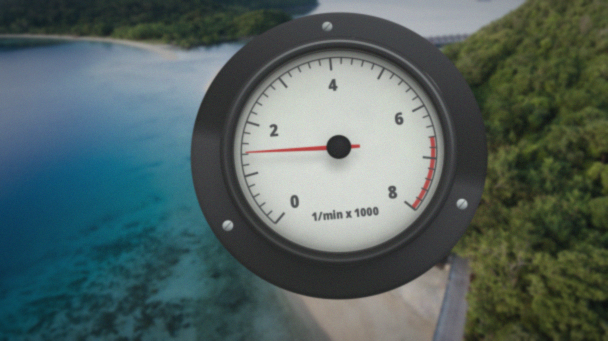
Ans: {"value": 1400, "unit": "rpm"}
